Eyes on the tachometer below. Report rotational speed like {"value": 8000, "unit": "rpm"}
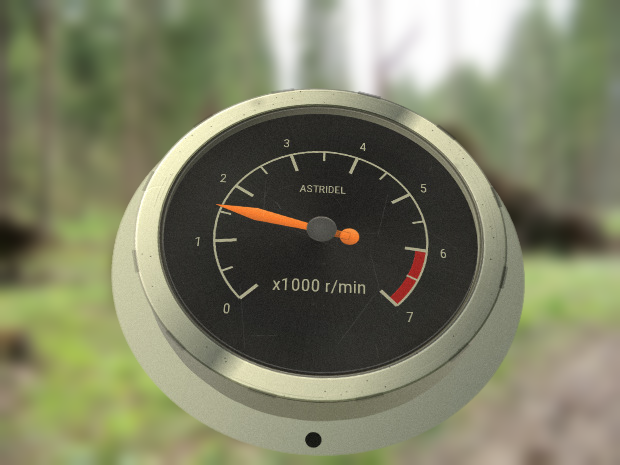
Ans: {"value": 1500, "unit": "rpm"}
